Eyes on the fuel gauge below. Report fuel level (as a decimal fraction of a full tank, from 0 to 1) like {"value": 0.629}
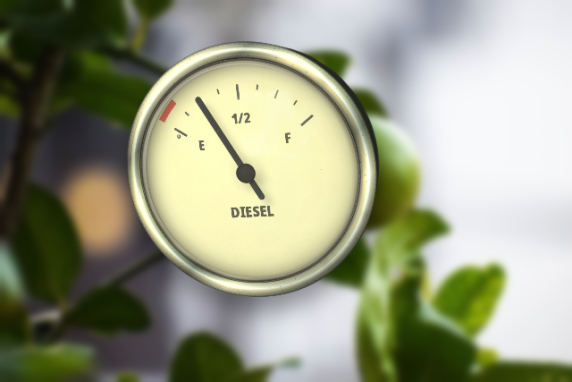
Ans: {"value": 0.25}
